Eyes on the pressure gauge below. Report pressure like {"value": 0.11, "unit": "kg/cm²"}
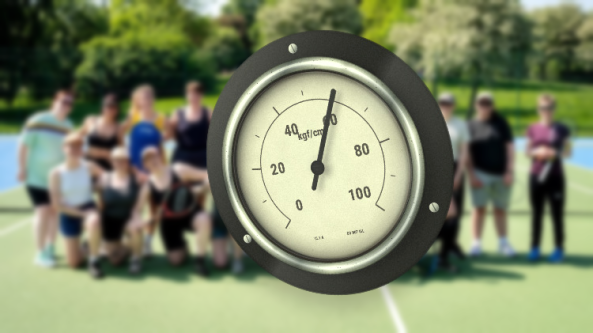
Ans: {"value": 60, "unit": "kg/cm²"}
